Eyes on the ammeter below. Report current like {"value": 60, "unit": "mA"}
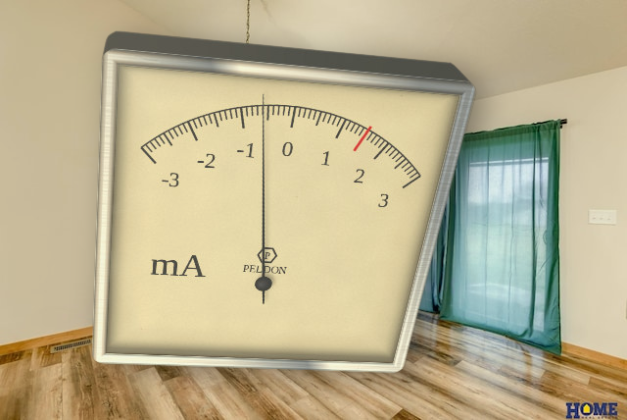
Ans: {"value": -0.6, "unit": "mA"}
